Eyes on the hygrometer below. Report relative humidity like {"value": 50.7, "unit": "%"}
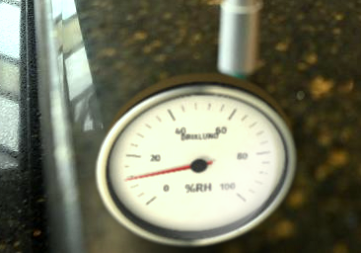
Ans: {"value": 12, "unit": "%"}
